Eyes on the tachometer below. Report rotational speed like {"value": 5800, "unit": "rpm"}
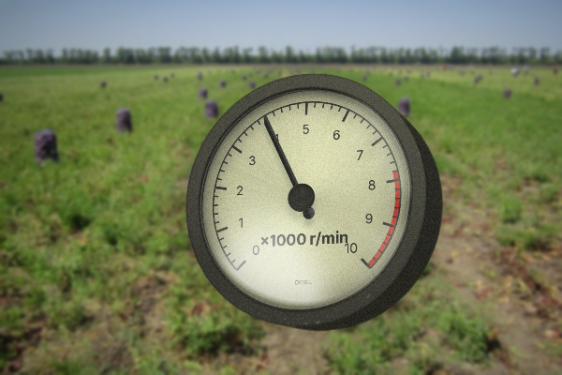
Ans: {"value": 4000, "unit": "rpm"}
